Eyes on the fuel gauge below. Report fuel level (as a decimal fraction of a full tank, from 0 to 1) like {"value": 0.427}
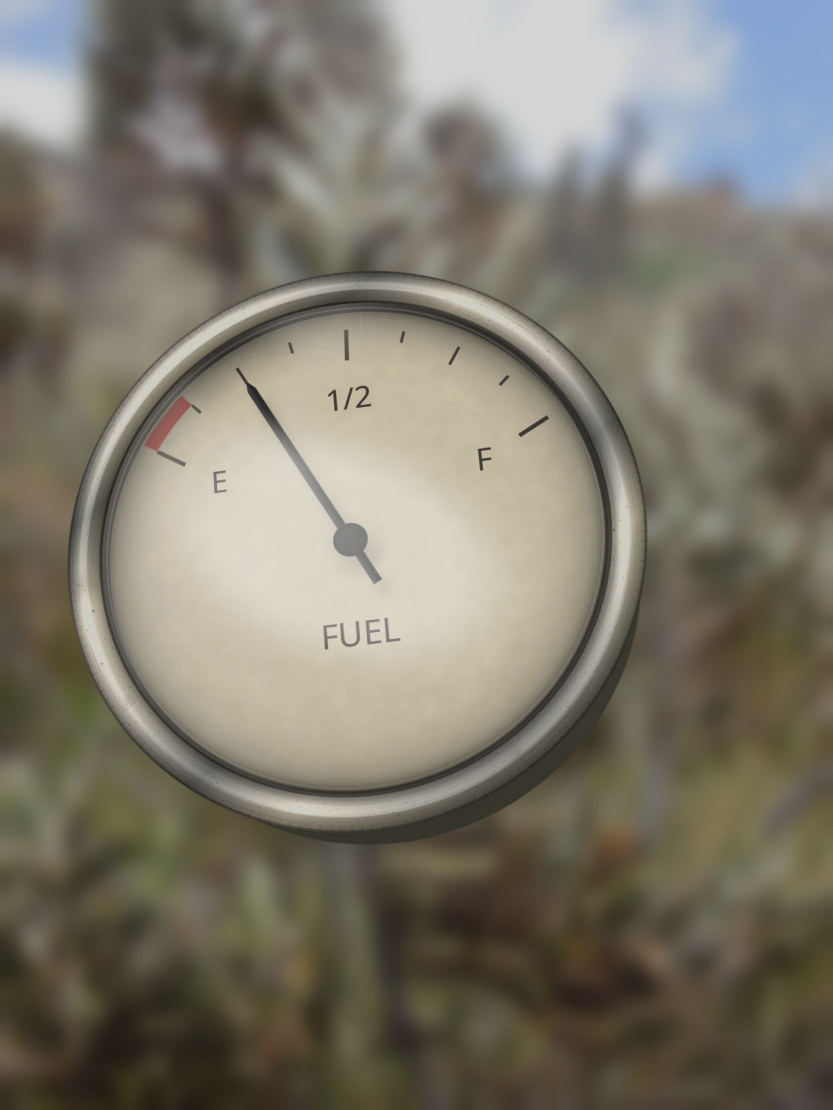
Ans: {"value": 0.25}
